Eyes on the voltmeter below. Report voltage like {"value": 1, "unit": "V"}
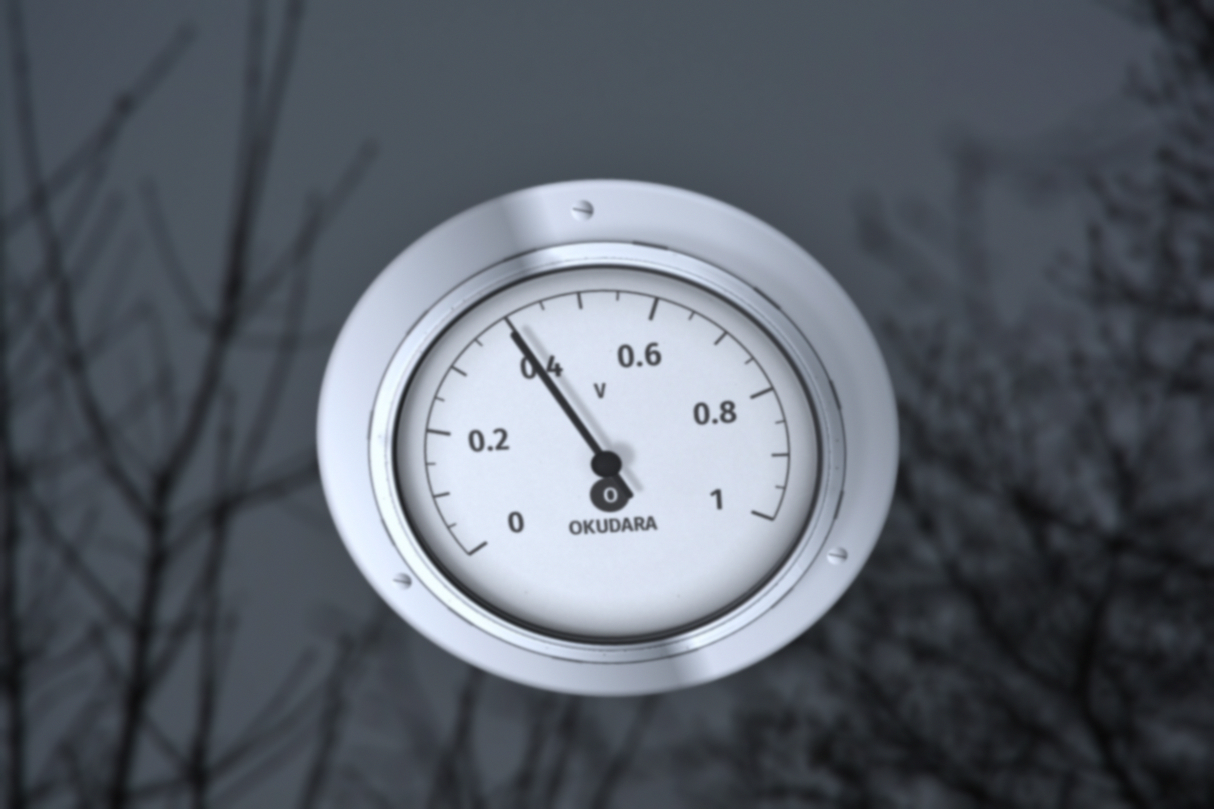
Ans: {"value": 0.4, "unit": "V"}
